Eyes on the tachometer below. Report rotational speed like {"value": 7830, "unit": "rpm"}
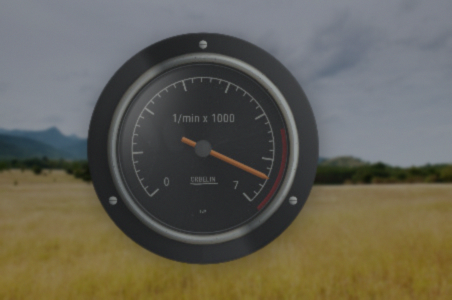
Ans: {"value": 6400, "unit": "rpm"}
